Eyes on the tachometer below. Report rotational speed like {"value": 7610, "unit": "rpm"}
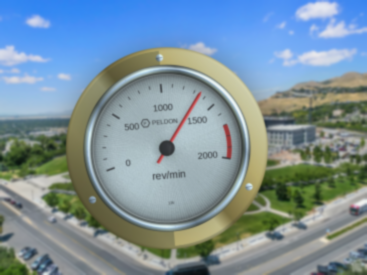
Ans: {"value": 1350, "unit": "rpm"}
